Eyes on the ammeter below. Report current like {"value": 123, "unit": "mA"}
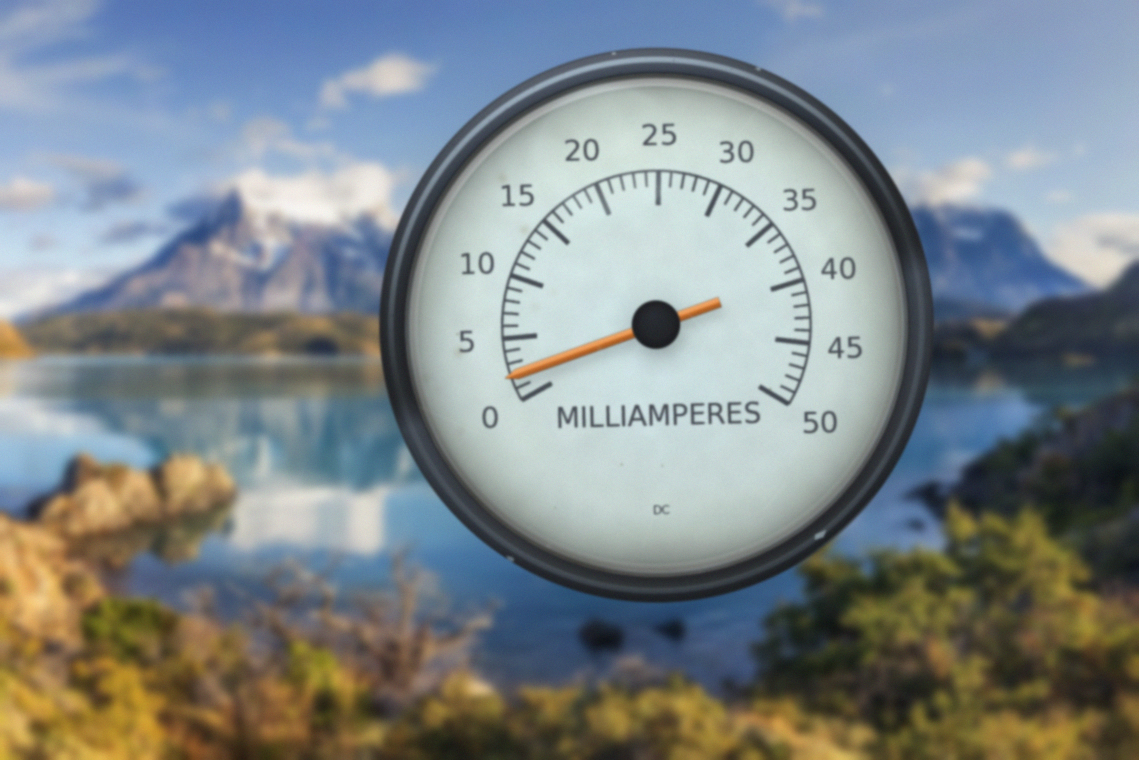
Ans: {"value": 2, "unit": "mA"}
